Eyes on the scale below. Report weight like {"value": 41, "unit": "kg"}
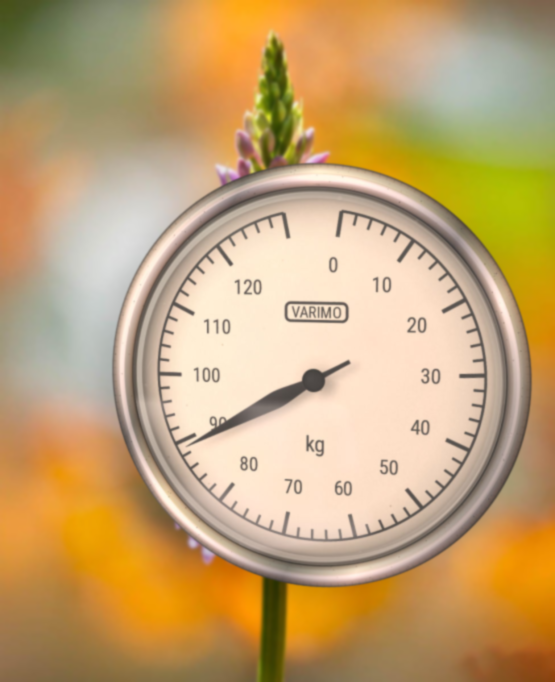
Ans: {"value": 89, "unit": "kg"}
